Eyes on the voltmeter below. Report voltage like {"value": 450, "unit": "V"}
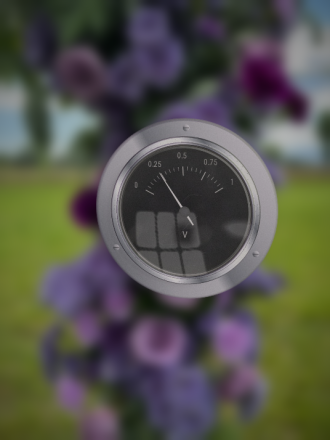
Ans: {"value": 0.25, "unit": "V"}
